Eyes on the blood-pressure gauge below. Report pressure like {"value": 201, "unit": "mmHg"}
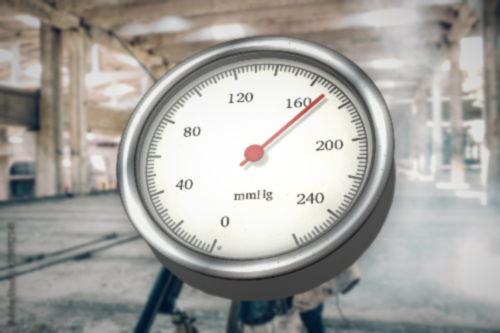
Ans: {"value": 170, "unit": "mmHg"}
